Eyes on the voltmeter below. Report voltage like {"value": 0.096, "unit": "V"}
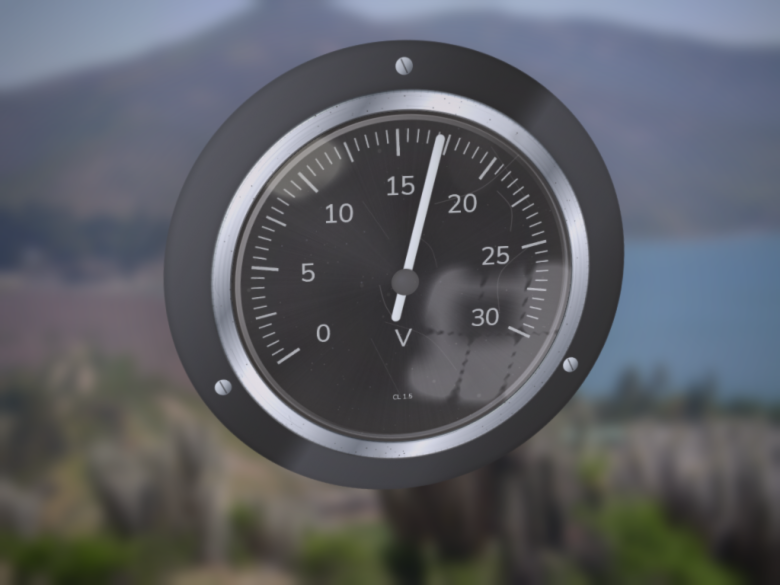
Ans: {"value": 17, "unit": "V"}
